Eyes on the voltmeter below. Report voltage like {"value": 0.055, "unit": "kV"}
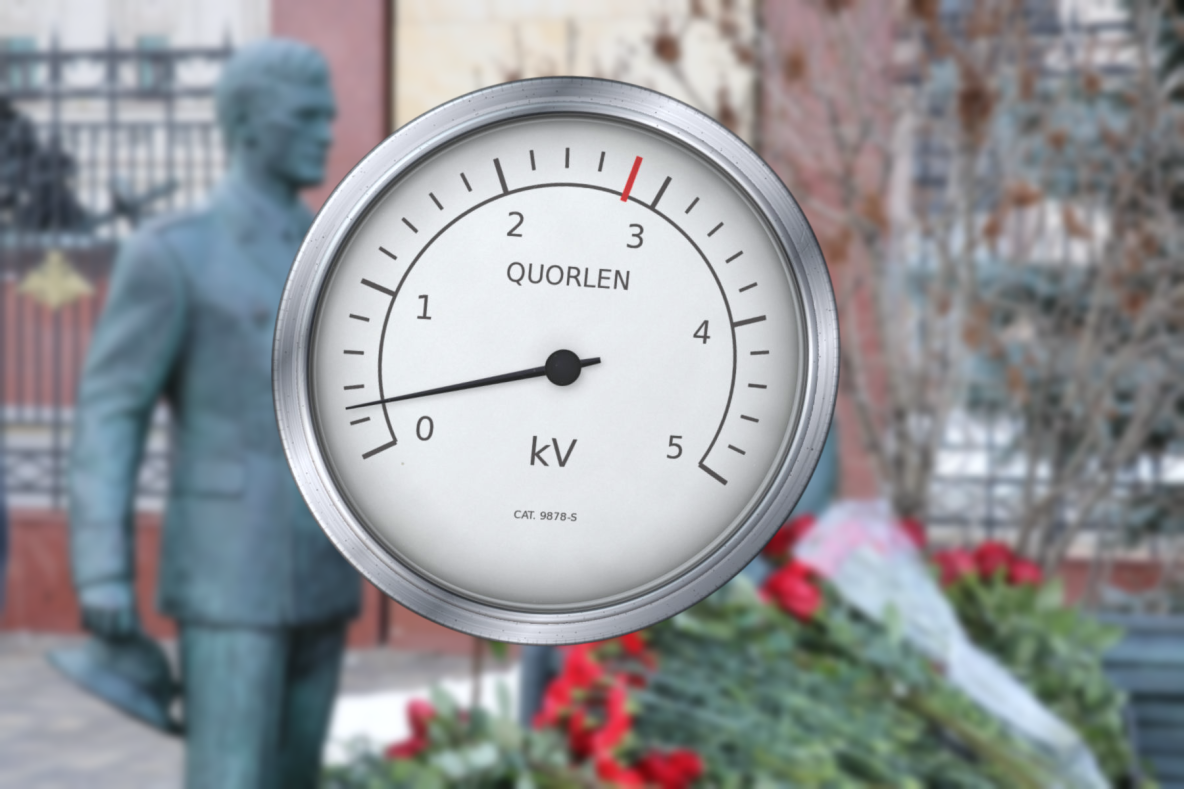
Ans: {"value": 0.3, "unit": "kV"}
